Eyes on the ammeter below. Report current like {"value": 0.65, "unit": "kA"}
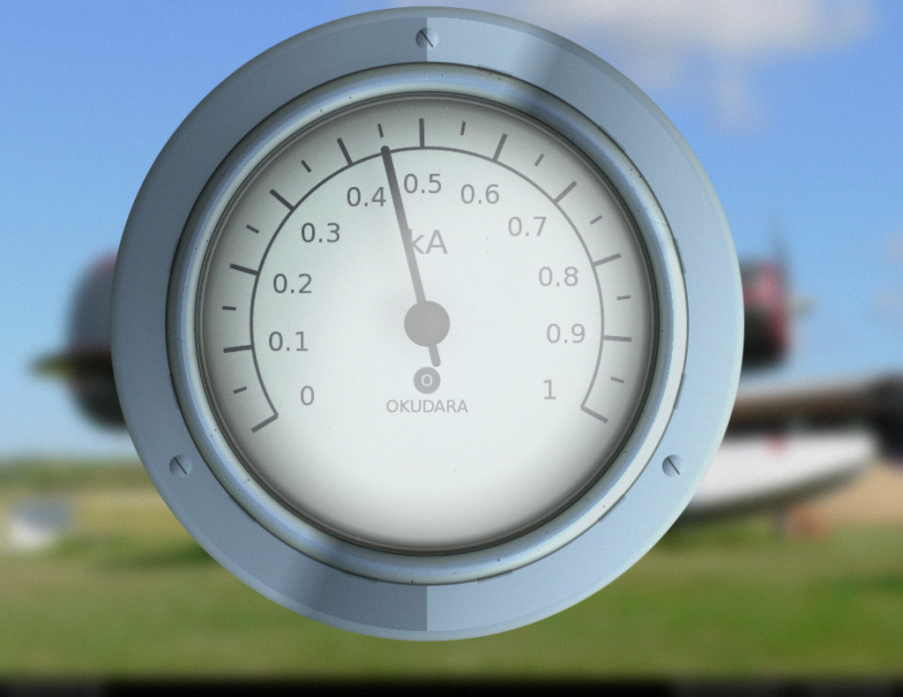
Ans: {"value": 0.45, "unit": "kA"}
